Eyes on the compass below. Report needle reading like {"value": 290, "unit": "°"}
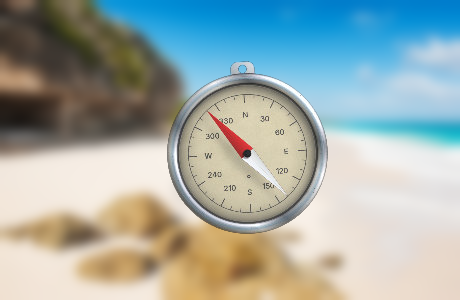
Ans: {"value": 320, "unit": "°"}
